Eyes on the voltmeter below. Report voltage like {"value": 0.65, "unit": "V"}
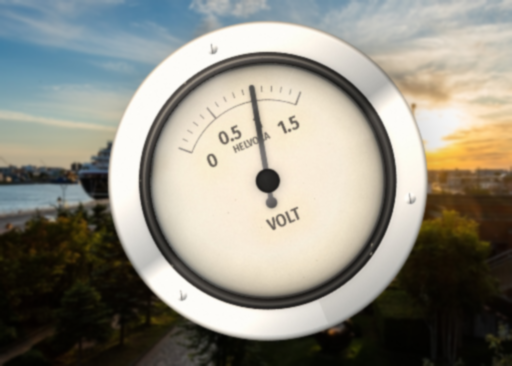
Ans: {"value": 1, "unit": "V"}
